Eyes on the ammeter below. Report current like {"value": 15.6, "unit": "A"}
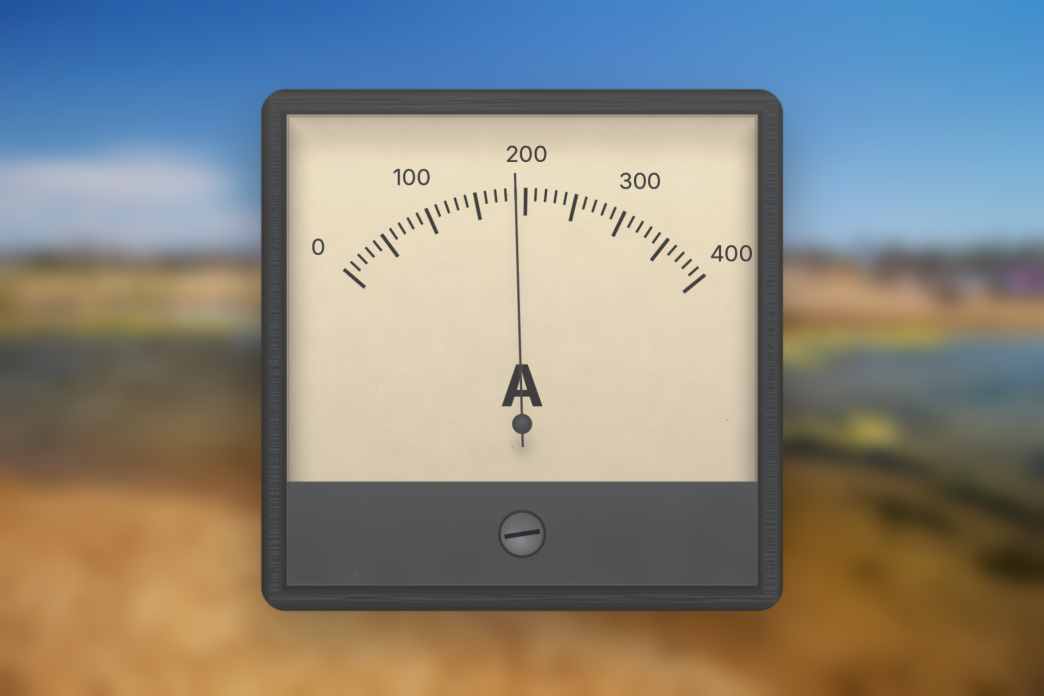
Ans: {"value": 190, "unit": "A"}
